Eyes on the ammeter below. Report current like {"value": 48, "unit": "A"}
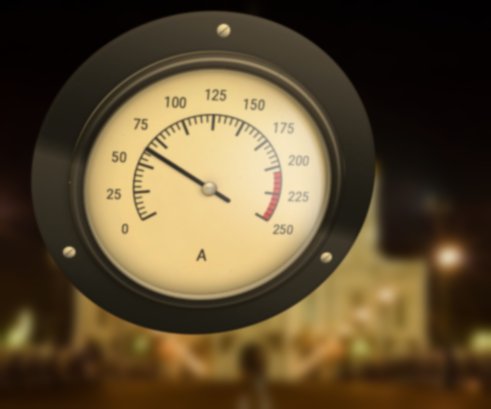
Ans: {"value": 65, "unit": "A"}
